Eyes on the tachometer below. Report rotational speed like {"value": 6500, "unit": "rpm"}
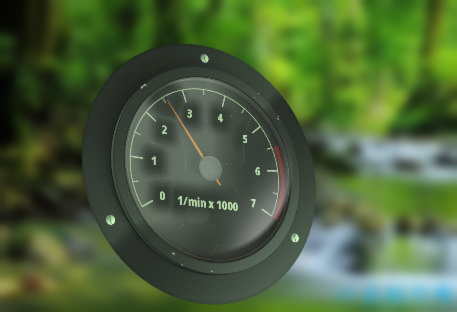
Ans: {"value": 2500, "unit": "rpm"}
